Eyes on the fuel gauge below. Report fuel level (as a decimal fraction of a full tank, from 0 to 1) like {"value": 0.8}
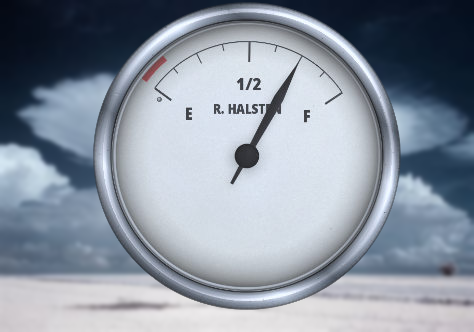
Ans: {"value": 0.75}
